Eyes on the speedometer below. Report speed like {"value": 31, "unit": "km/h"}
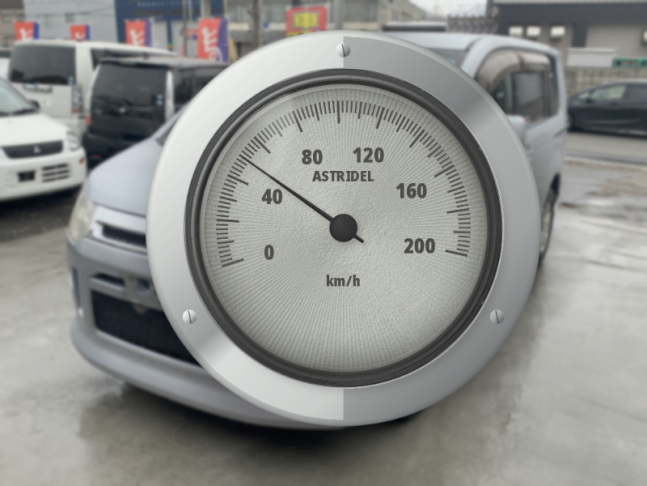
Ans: {"value": 50, "unit": "km/h"}
